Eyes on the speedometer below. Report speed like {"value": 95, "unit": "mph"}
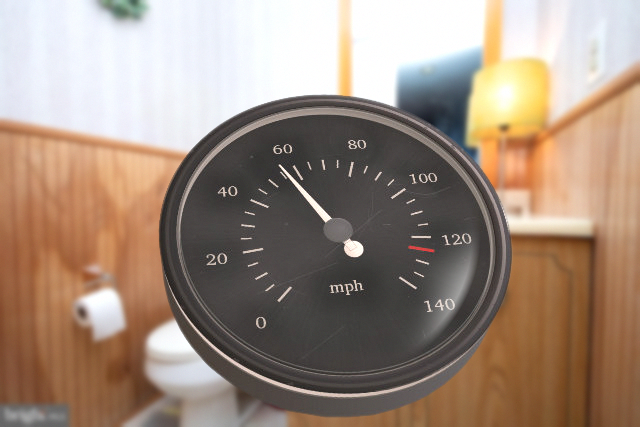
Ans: {"value": 55, "unit": "mph"}
